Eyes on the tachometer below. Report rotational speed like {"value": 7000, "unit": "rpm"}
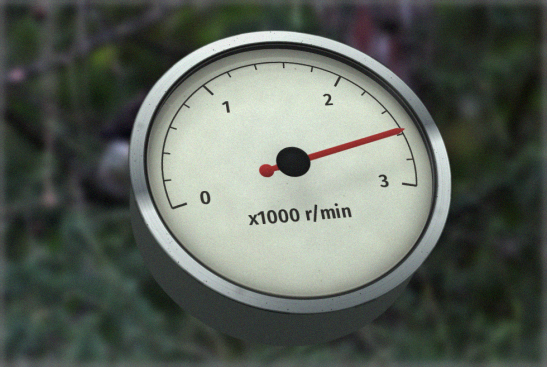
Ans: {"value": 2600, "unit": "rpm"}
